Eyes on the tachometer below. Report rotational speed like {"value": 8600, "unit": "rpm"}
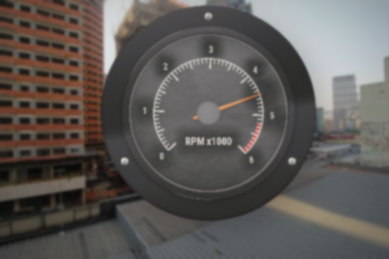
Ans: {"value": 4500, "unit": "rpm"}
